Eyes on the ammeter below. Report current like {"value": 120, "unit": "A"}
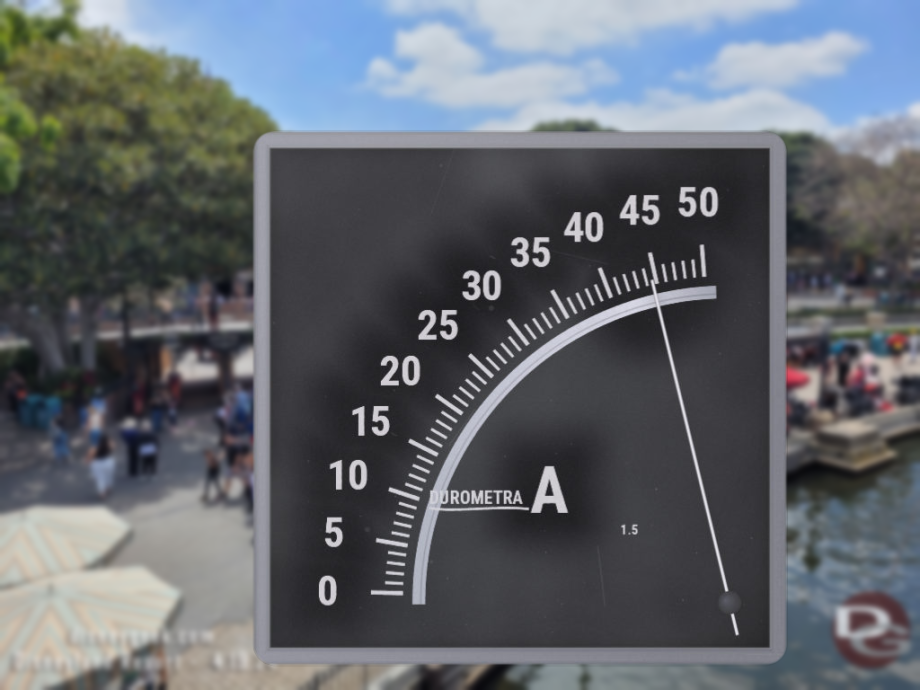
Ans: {"value": 44.5, "unit": "A"}
